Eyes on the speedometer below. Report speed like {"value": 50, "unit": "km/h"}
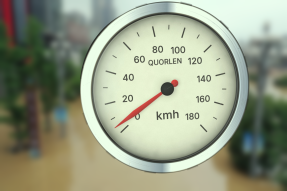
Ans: {"value": 5, "unit": "km/h"}
